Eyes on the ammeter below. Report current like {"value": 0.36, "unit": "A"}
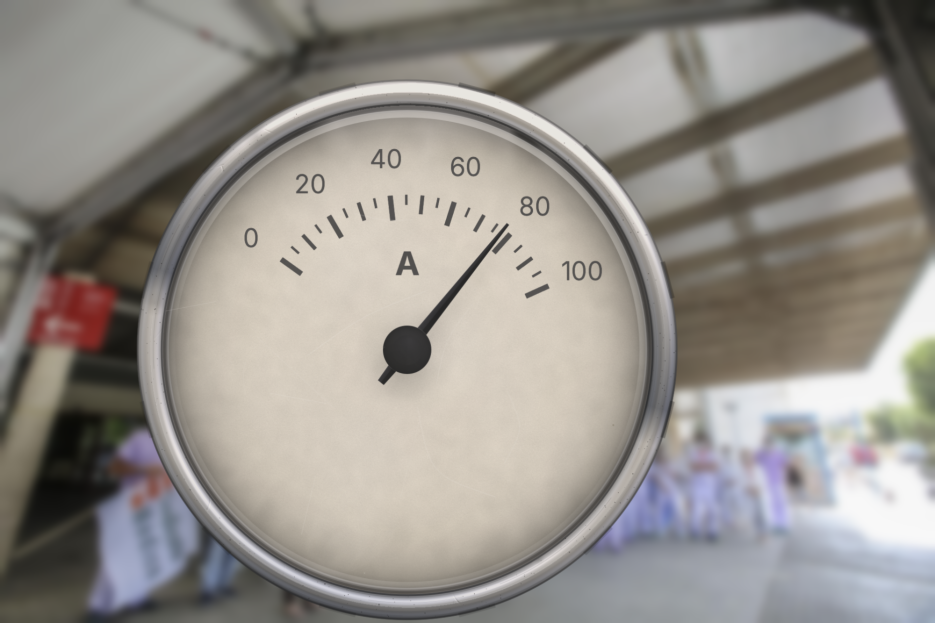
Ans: {"value": 77.5, "unit": "A"}
